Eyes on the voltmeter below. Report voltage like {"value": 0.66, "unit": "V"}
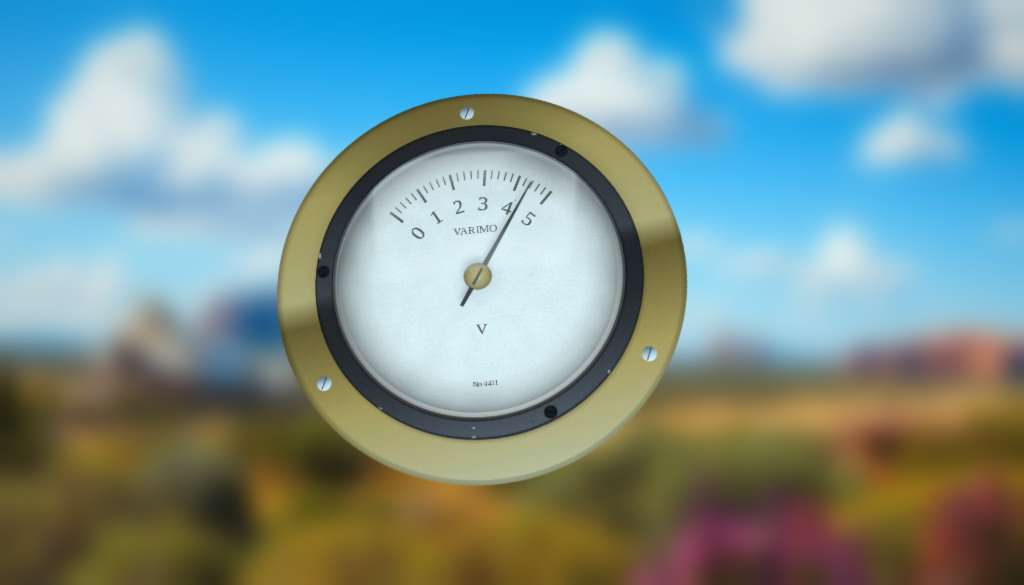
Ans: {"value": 4.4, "unit": "V"}
